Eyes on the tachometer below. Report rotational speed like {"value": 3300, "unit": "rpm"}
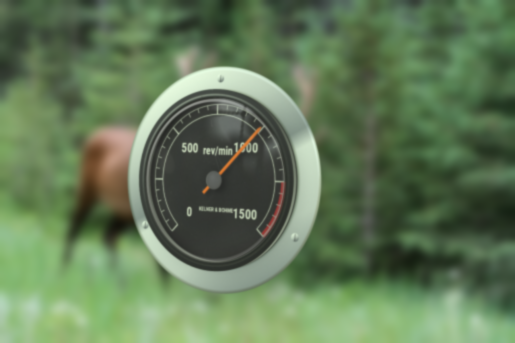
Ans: {"value": 1000, "unit": "rpm"}
